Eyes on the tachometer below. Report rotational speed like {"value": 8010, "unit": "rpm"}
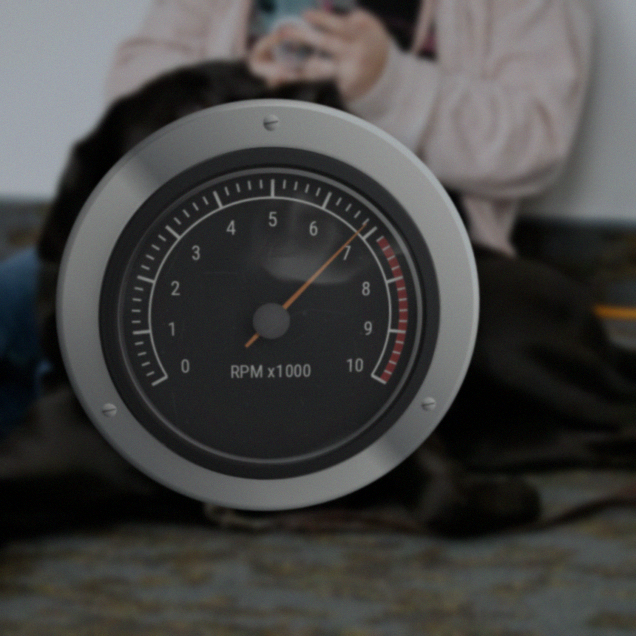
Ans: {"value": 6800, "unit": "rpm"}
